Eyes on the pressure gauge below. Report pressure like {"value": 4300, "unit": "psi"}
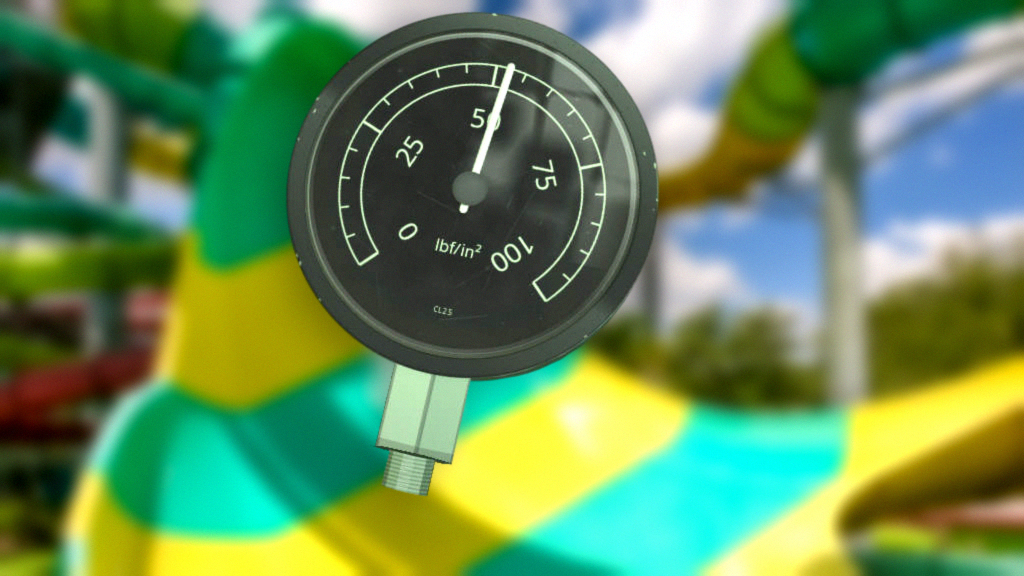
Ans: {"value": 52.5, "unit": "psi"}
